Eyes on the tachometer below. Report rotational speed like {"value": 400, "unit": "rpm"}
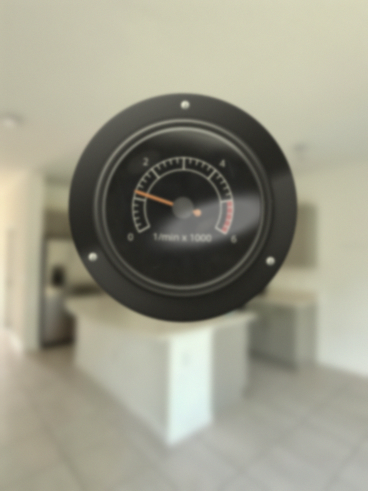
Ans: {"value": 1200, "unit": "rpm"}
